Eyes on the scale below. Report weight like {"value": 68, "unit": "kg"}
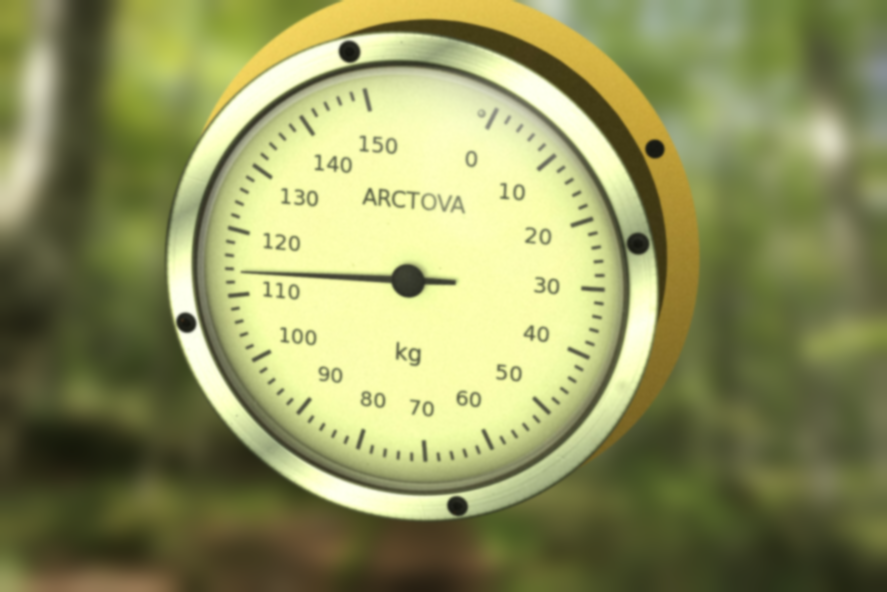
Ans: {"value": 114, "unit": "kg"}
